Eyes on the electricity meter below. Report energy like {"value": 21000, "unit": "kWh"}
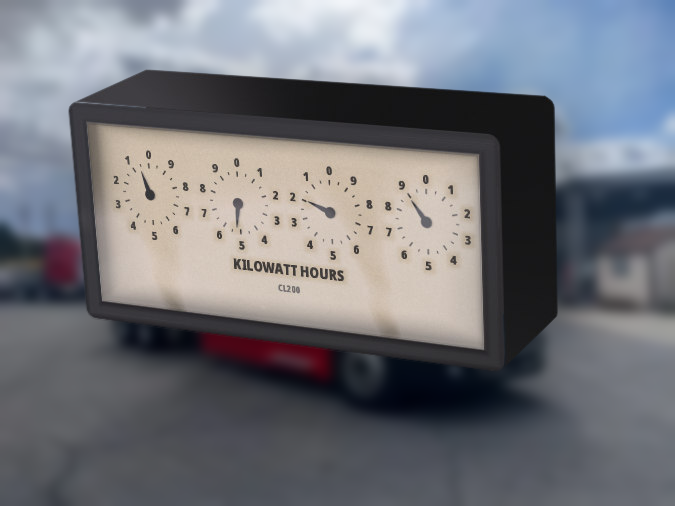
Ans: {"value": 519, "unit": "kWh"}
